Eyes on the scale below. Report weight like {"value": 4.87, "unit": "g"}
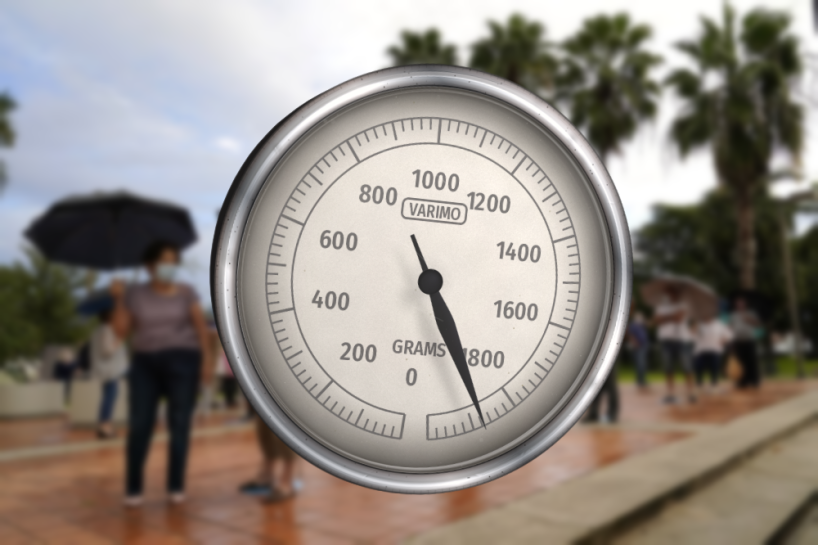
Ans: {"value": 1880, "unit": "g"}
